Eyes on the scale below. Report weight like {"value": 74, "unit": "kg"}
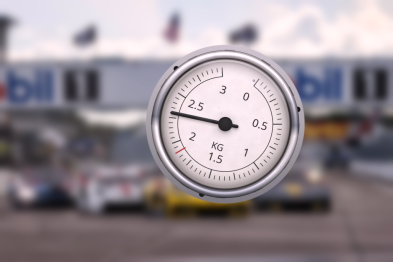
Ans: {"value": 2.3, "unit": "kg"}
